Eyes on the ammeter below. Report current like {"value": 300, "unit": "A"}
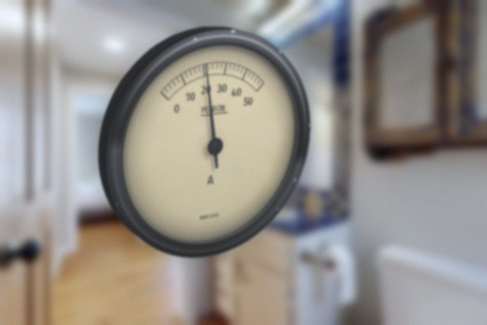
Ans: {"value": 20, "unit": "A"}
